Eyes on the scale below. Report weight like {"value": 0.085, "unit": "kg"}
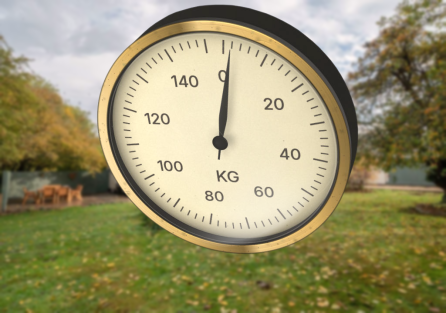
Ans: {"value": 2, "unit": "kg"}
